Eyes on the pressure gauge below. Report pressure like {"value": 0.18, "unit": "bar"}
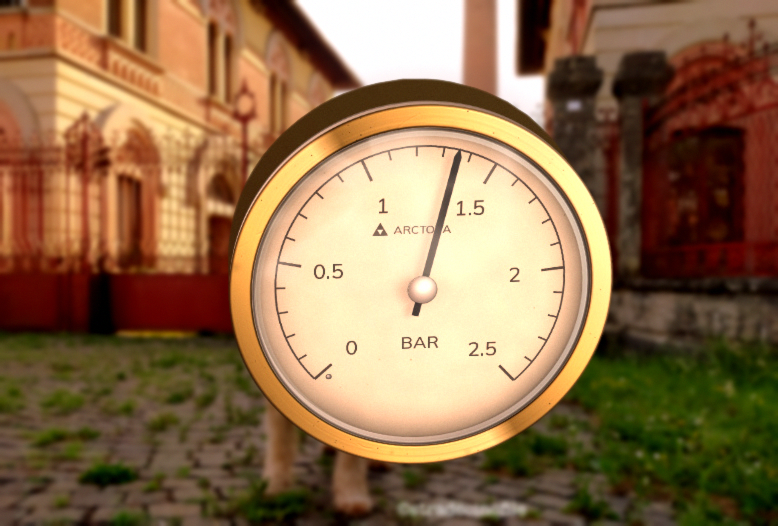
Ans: {"value": 1.35, "unit": "bar"}
